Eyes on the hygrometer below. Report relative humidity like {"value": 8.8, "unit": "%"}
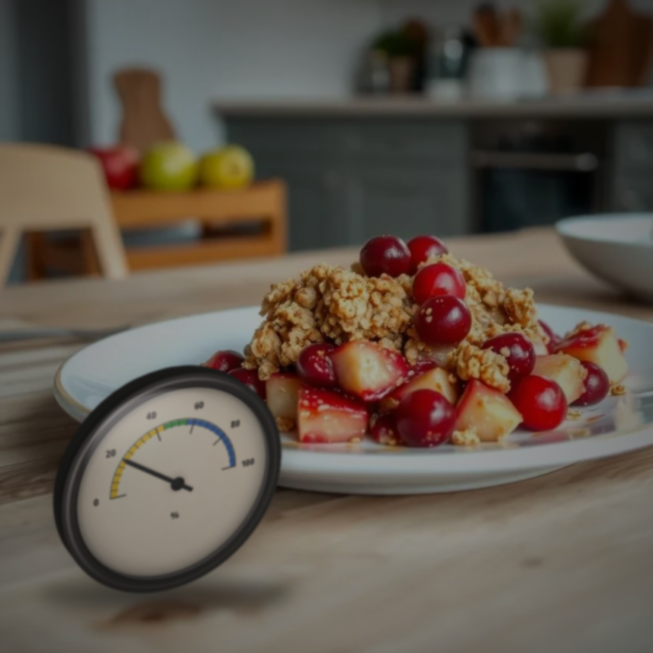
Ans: {"value": 20, "unit": "%"}
